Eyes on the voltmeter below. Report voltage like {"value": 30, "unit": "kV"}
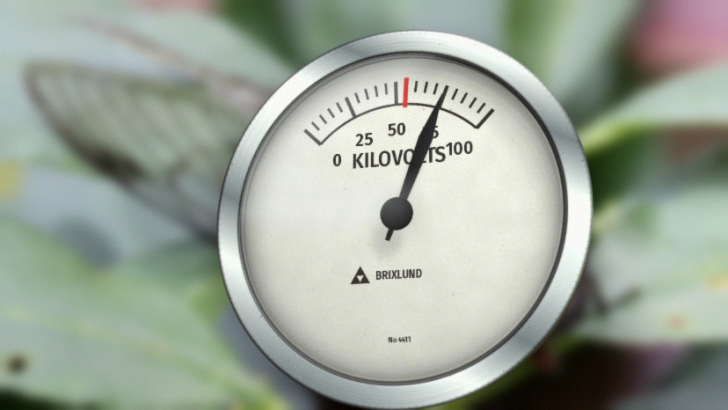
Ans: {"value": 75, "unit": "kV"}
